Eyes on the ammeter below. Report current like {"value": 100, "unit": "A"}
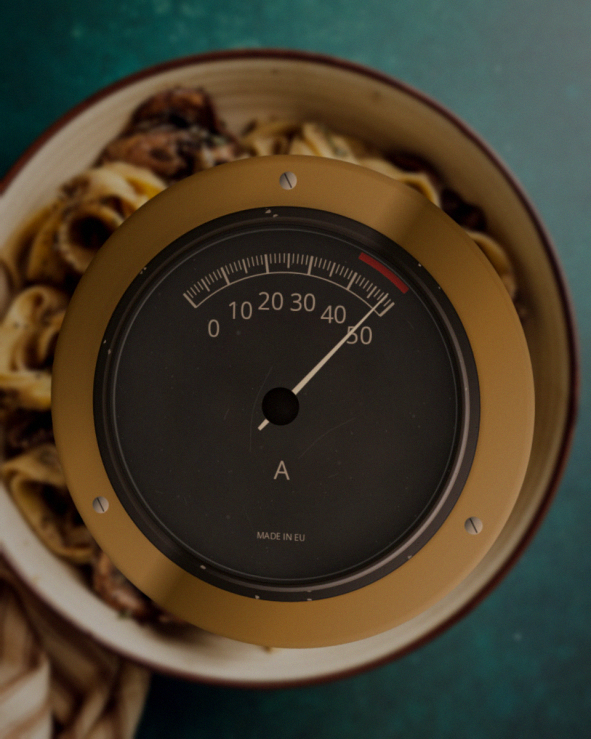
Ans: {"value": 48, "unit": "A"}
